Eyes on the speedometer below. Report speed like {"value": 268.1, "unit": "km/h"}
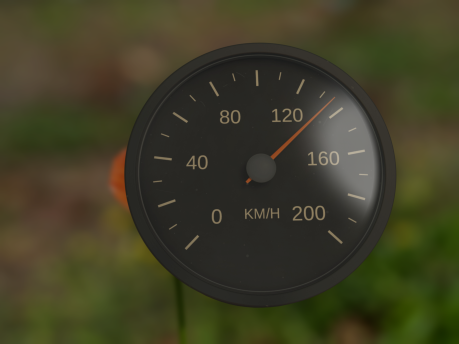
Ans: {"value": 135, "unit": "km/h"}
